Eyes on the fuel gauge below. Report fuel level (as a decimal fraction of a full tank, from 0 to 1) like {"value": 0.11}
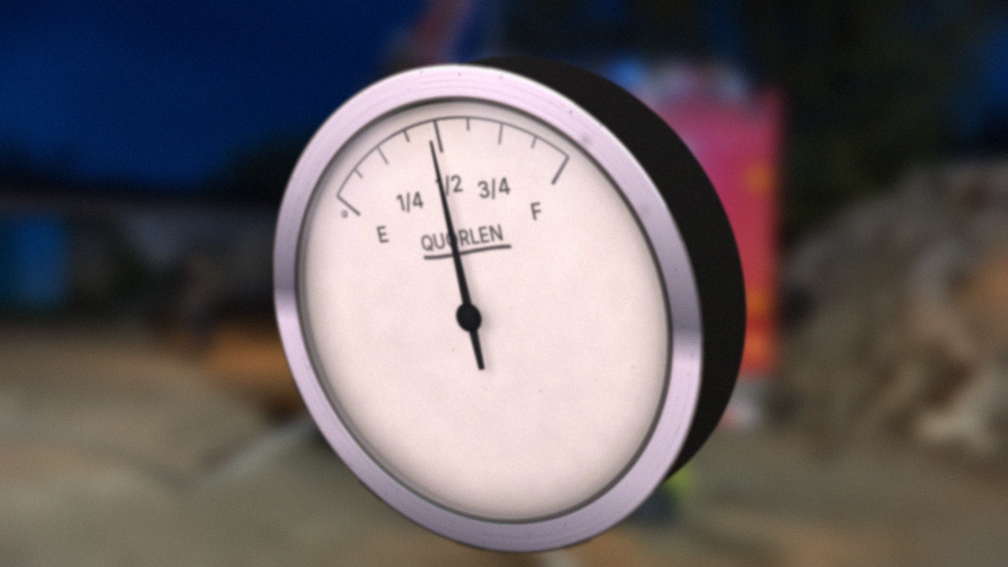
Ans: {"value": 0.5}
